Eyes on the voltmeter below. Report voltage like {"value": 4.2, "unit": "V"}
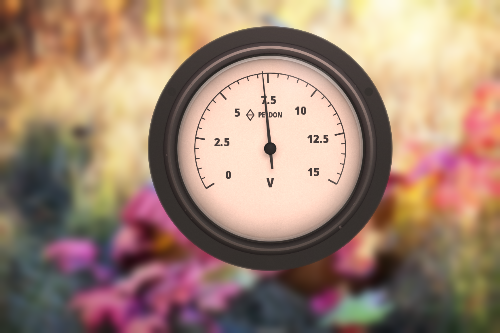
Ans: {"value": 7.25, "unit": "V"}
